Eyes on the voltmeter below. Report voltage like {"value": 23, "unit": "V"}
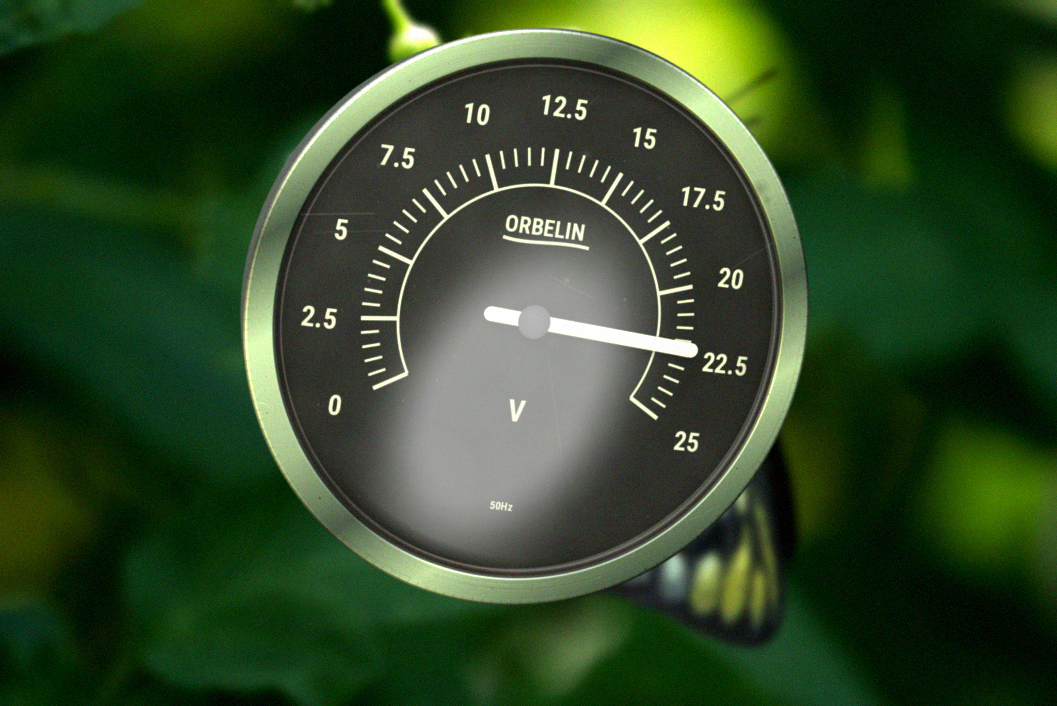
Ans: {"value": 22.25, "unit": "V"}
